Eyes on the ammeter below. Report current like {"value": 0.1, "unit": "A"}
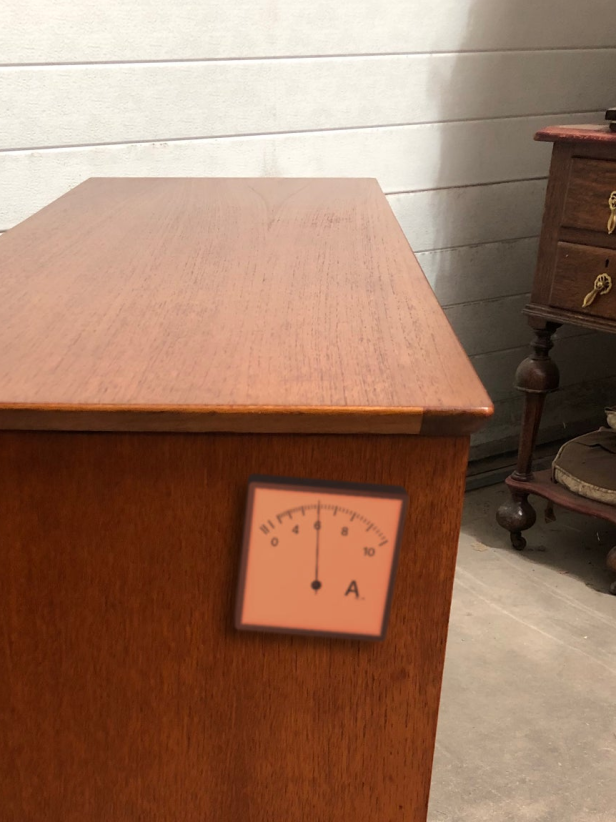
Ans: {"value": 6, "unit": "A"}
